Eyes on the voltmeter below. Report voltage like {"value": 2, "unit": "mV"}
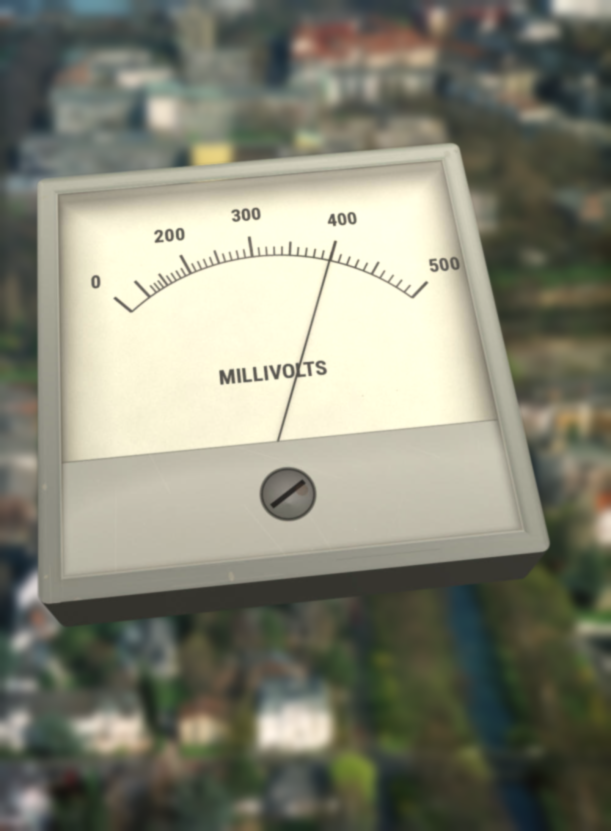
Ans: {"value": 400, "unit": "mV"}
